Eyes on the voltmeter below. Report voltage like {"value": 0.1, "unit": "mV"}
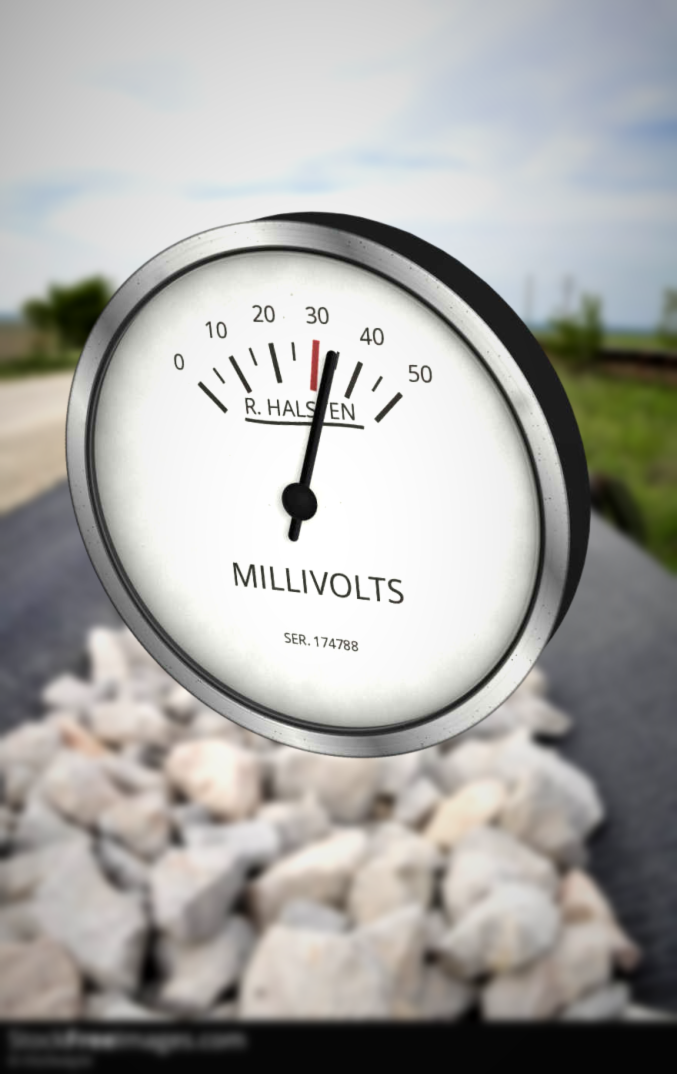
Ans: {"value": 35, "unit": "mV"}
